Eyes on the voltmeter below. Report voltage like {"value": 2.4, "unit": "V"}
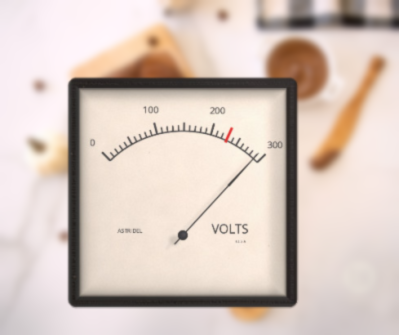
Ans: {"value": 290, "unit": "V"}
